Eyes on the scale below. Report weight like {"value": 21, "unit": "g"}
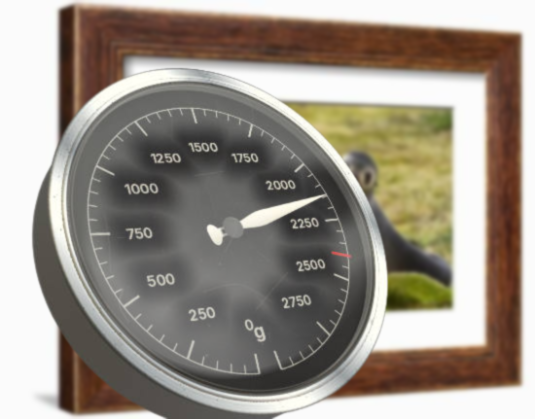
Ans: {"value": 2150, "unit": "g"}
